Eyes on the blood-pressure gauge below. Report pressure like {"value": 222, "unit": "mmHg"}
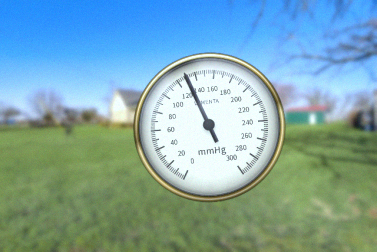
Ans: {"value": 130, "unit": "mmHg"}
